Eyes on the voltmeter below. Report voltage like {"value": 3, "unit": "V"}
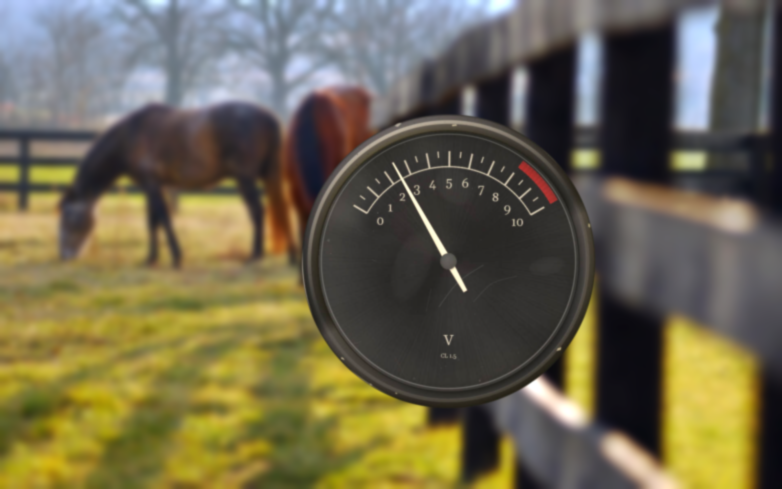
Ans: {"value": 2.5, "unit": "V"}
